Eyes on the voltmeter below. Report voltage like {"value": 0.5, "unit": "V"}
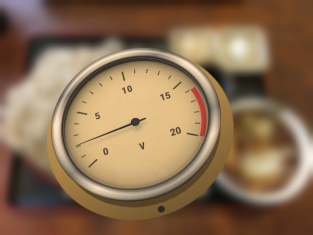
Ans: {"value": 2, "unit": "V"}
